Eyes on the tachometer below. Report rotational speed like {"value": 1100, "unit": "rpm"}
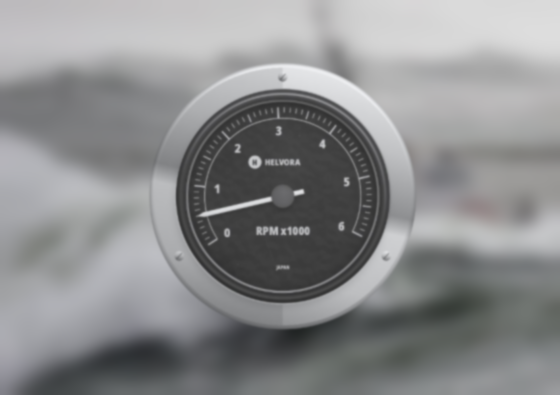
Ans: {"value": 500, "unit": "rpm"}
